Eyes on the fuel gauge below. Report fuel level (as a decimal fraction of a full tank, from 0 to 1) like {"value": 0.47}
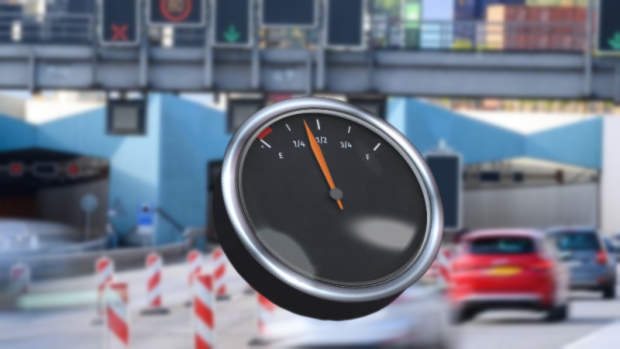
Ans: {"value": 0.375}
